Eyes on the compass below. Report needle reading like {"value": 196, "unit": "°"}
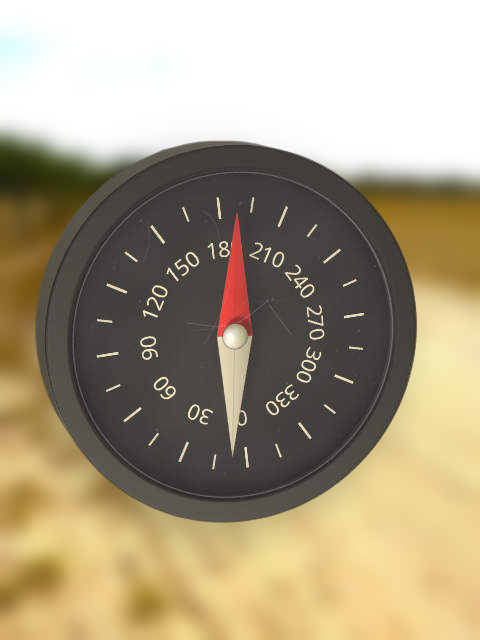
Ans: {"value": 187.5, "unit": "°"}
